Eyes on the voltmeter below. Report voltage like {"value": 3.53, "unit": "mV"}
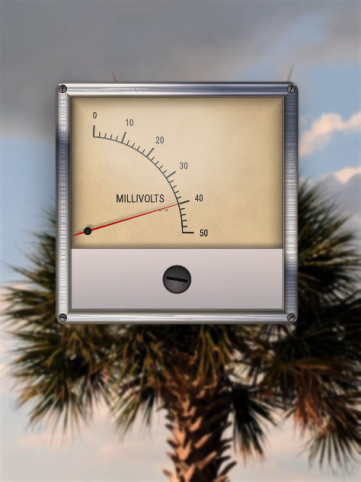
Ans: {"value": 40, "unit": "mV"}
